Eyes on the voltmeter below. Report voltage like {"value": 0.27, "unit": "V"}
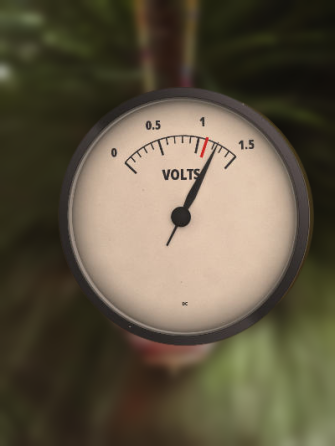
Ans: {"value": 1.25, "unit": "V"}
